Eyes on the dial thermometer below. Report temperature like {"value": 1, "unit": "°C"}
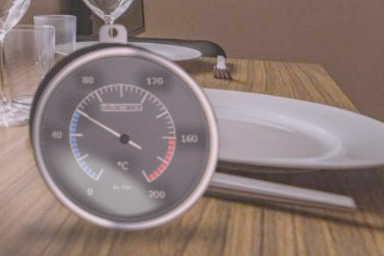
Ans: {"value": 60, "unit": "°C"}
